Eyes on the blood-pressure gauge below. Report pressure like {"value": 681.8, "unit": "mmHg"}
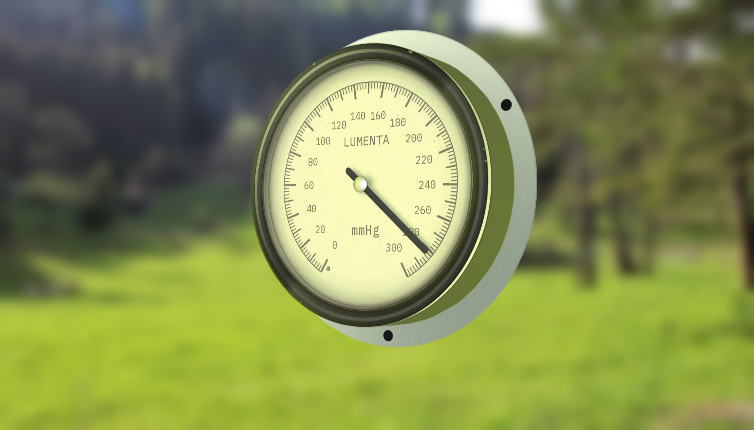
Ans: {"value": 280, "unit": "mmHg"}
